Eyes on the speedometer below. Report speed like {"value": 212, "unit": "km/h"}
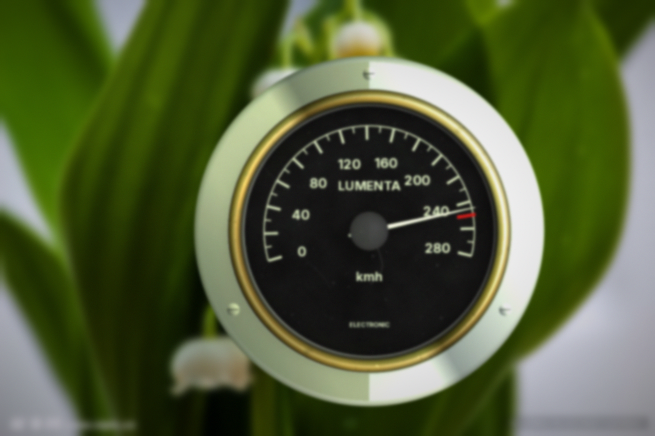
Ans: {"value": 245, "unit": "km/h"}
